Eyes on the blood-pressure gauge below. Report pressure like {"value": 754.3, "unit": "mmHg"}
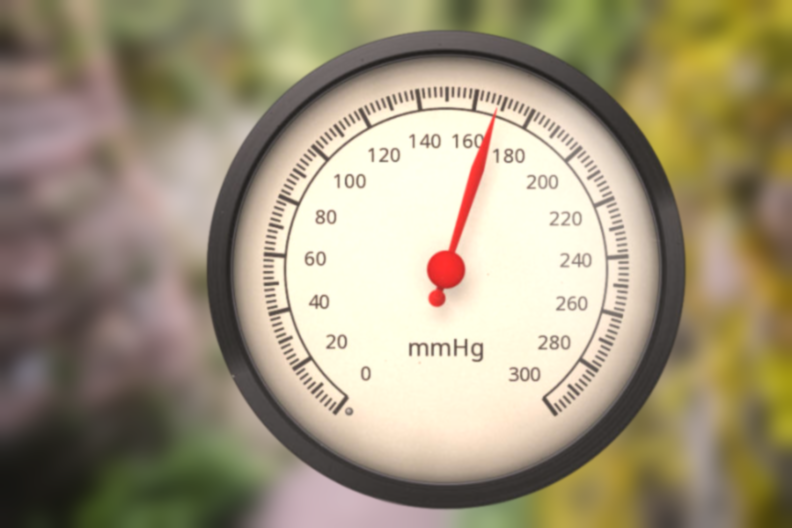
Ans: {"value": 168, "unit": "mmHg"}
